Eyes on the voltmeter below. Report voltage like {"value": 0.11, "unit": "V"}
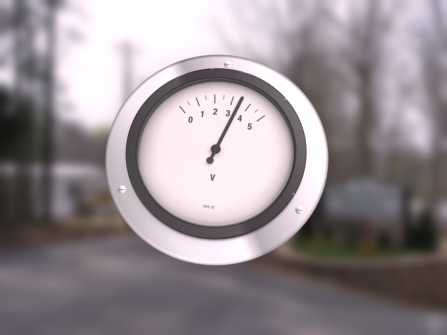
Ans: {"value": 3.5, "unit": "V"}
